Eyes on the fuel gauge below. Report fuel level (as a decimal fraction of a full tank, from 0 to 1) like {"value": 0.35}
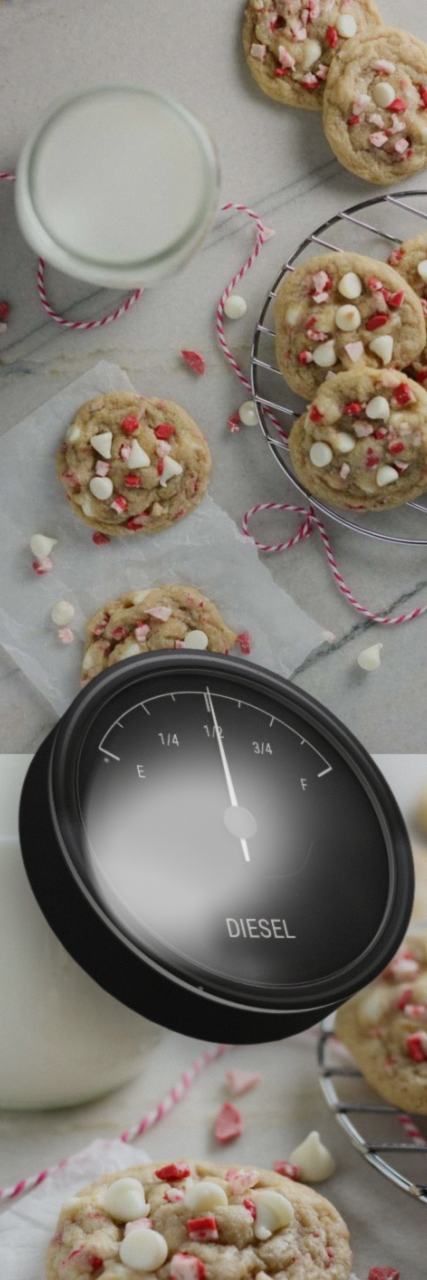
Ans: {"value": 0.5}
